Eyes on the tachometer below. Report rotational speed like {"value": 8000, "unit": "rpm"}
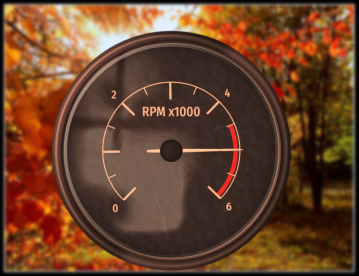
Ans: {"value": 5000, "unit": "rpm"}
